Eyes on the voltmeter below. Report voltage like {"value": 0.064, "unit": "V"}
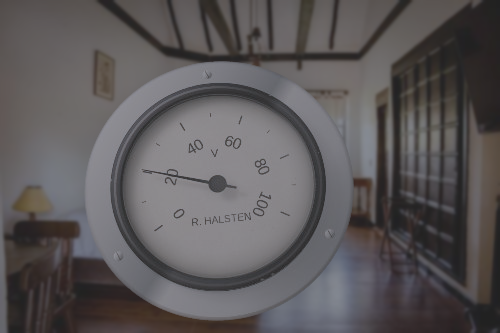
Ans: {"value": 20, "unit": "V"}
